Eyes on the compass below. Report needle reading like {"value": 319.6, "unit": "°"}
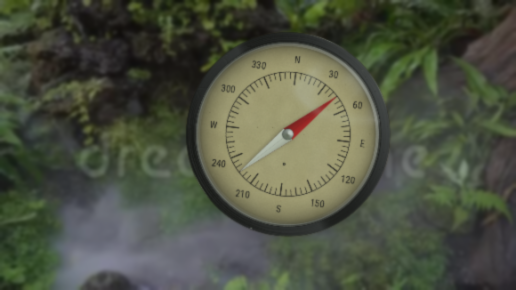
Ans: {"value": 45, "unit": "°"}
